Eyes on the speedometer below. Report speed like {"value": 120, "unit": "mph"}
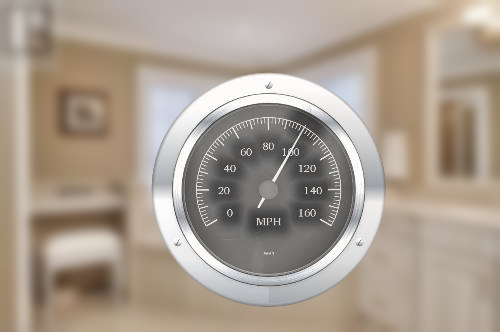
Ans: {"value": 100, "unit": "mph"}
